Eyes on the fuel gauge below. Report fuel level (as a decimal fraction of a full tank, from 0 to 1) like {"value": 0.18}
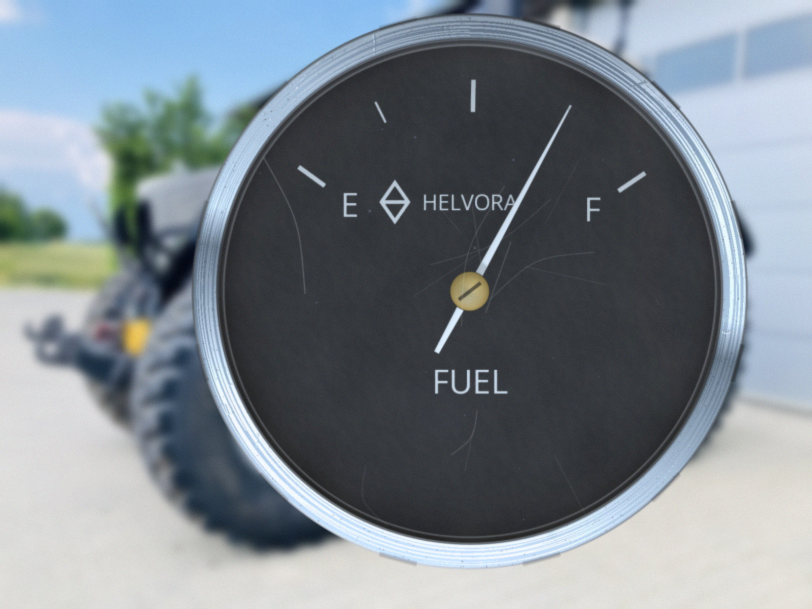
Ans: {"value": 0.75}
